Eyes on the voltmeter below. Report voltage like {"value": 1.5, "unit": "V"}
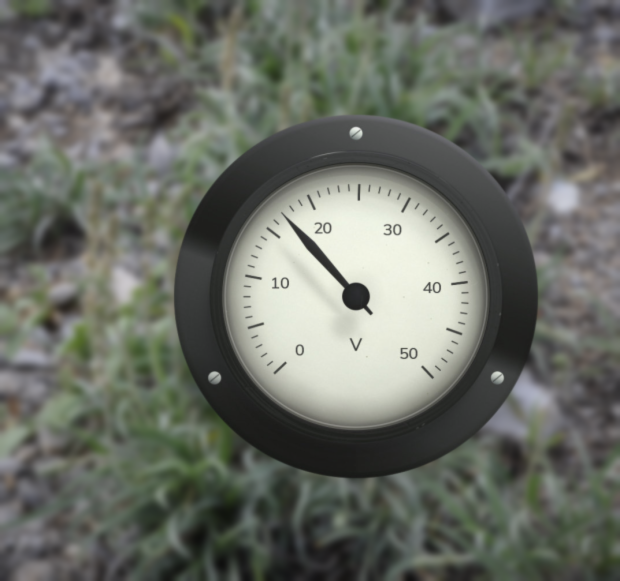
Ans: {"value": 17, "unit": "V"}
